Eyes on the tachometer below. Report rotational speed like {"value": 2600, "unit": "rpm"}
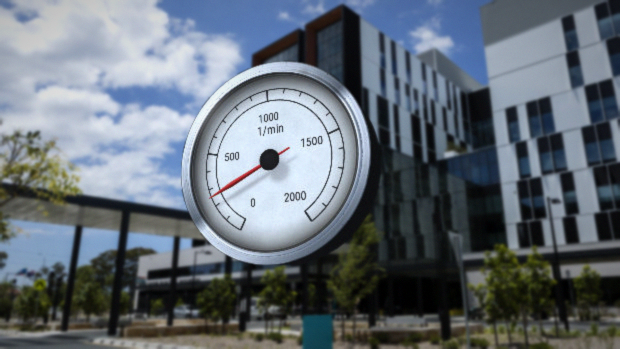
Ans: {"value": 250, "unit": "rpm"}
